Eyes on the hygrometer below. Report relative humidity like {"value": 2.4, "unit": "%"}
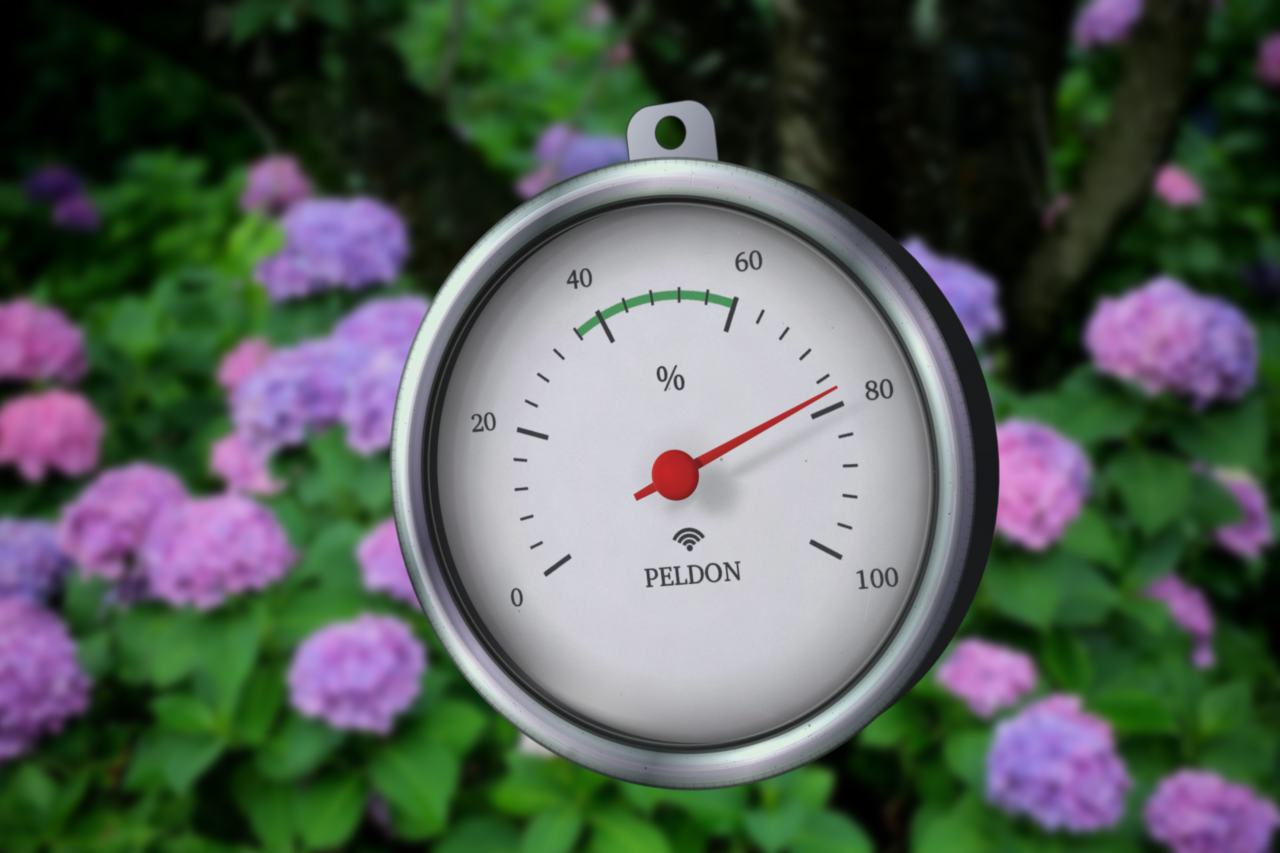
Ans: {"value": 78, "unit": "%"}
